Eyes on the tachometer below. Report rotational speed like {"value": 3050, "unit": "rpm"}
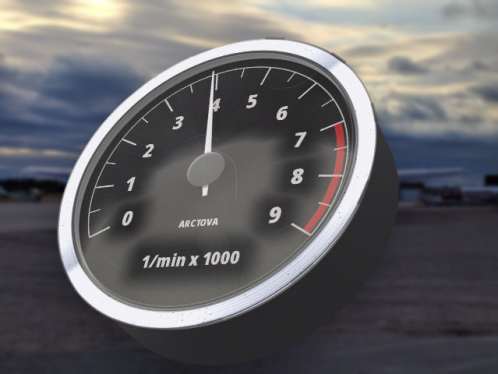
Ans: {"value": 4000, "unit": "rpm"}
